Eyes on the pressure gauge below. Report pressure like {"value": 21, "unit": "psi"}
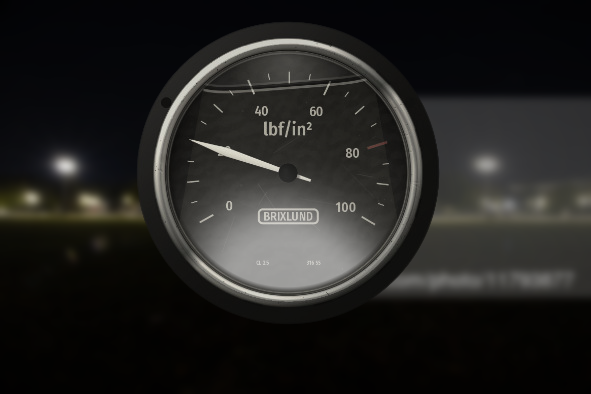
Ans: {"value": 20, "unit": "psi"}
